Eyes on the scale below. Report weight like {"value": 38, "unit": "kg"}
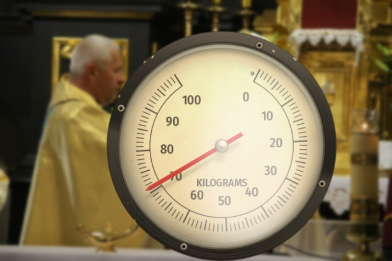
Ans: {"value": 71, "unit": "kg"}
